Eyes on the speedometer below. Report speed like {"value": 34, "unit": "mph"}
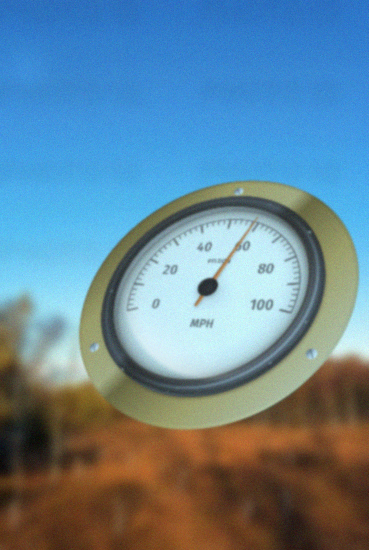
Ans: {"value": 60, "unit": "mph"}
